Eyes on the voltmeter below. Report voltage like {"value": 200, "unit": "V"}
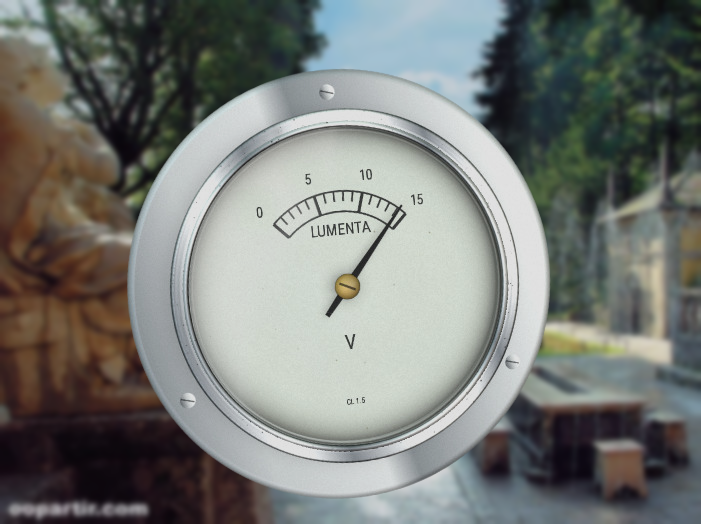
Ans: {"value": 14, "unit": "V"}
